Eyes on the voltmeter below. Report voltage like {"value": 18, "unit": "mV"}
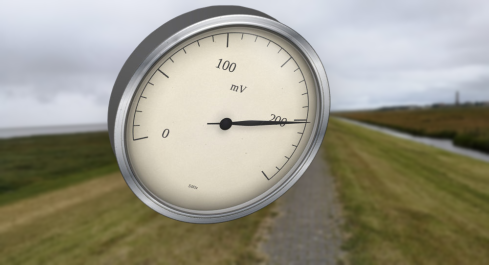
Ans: {"value": 200, "unit": "mV"}
